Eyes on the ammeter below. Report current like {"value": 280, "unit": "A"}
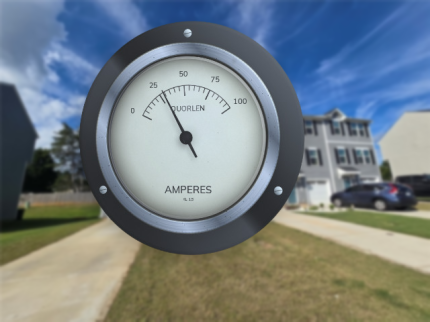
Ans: {"value": 30, "unit": "A"}
